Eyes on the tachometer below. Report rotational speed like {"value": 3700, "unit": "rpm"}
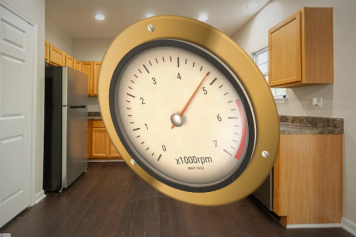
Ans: {"value": 4800, "unit": "rpm"}
